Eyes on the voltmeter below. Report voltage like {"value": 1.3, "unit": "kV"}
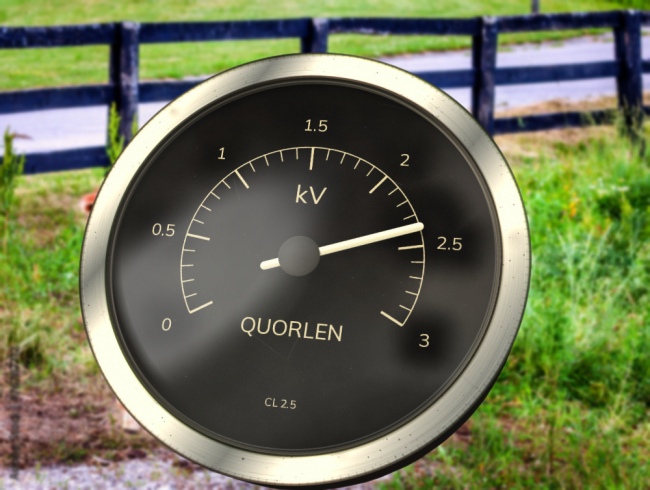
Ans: {"value": 2.4, "unit": "kV"}
